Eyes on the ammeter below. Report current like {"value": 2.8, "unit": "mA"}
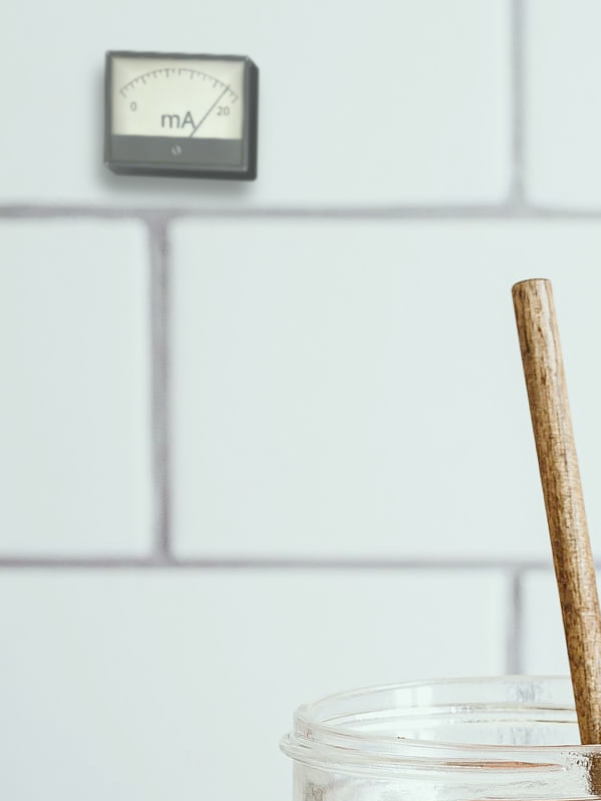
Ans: {"value": 18, "unit": "mA"}
